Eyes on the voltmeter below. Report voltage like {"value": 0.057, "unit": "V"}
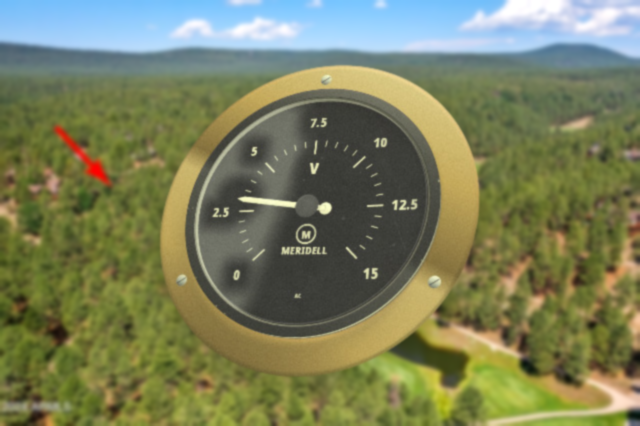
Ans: {"value": 3, "unit": "V"}
